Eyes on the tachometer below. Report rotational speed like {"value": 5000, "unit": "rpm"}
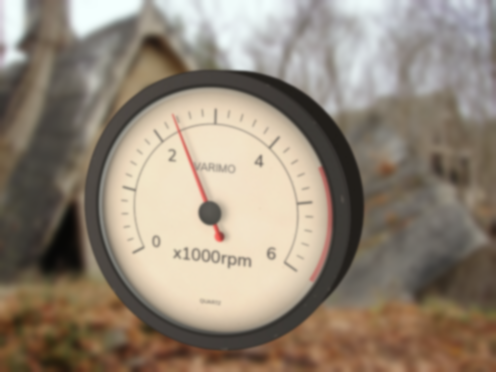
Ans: {"value": 2400, "unit": "rpm"}
